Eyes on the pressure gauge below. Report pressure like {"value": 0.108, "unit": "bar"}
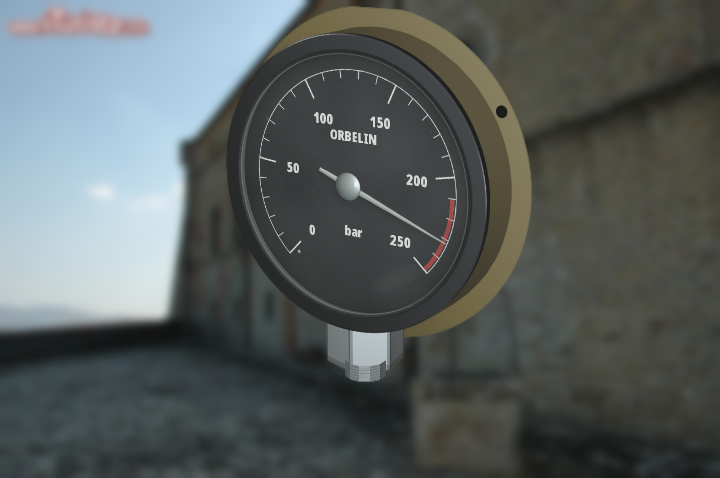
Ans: {"value": 230, "unit": "bar"}
